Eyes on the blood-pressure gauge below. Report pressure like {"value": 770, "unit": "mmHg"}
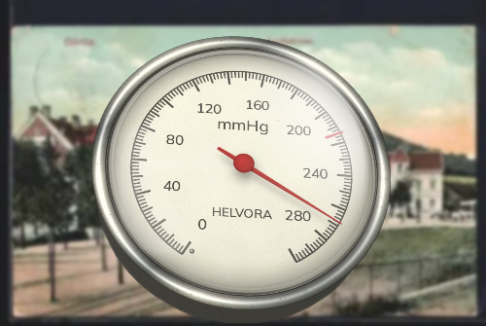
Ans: {"value": 270, "unit": "mmHg"}
